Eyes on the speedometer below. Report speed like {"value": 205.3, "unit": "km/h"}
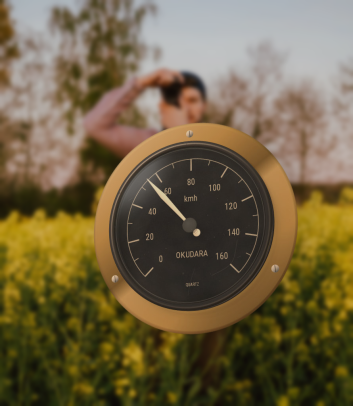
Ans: {"value": 55, "unit": "km/h"}
